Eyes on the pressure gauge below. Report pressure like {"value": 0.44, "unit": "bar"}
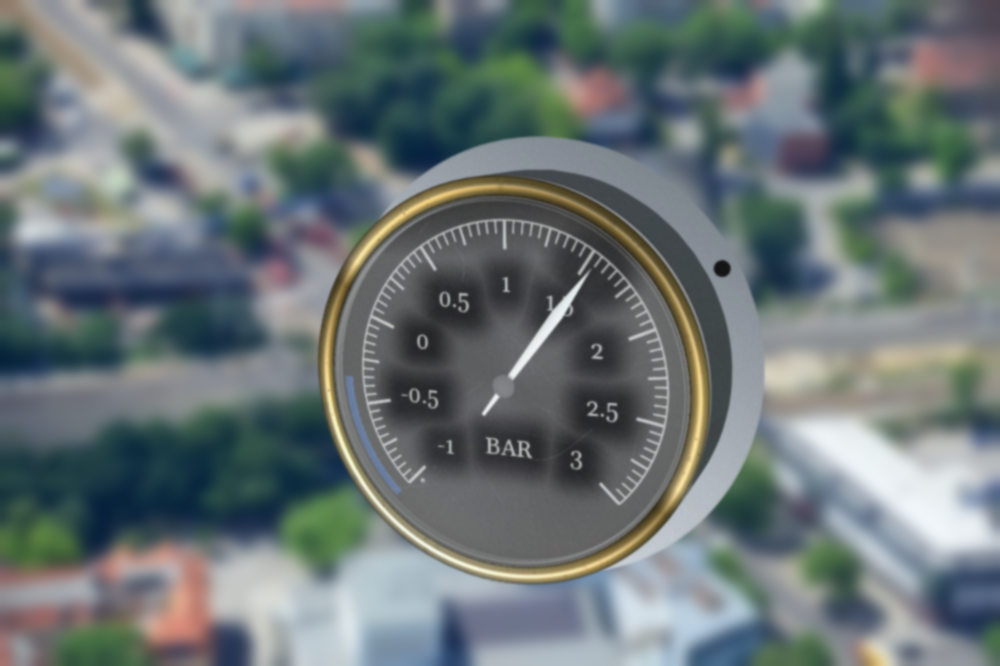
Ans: {"value": 1.55, "unit": "bar"}
